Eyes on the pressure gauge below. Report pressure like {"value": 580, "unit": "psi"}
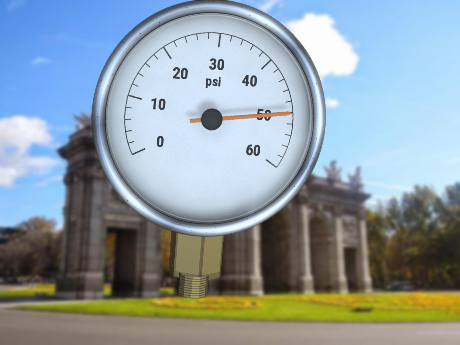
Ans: {"value": 50, "unit": "psi"}
